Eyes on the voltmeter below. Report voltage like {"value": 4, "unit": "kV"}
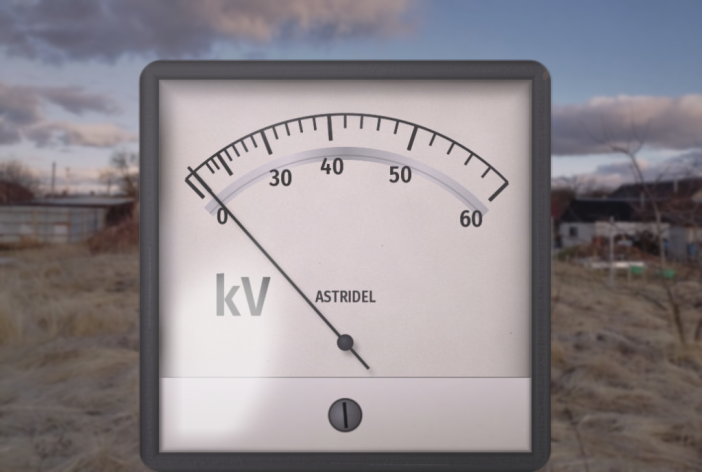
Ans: {"value": 10, "unit": "kV"}
